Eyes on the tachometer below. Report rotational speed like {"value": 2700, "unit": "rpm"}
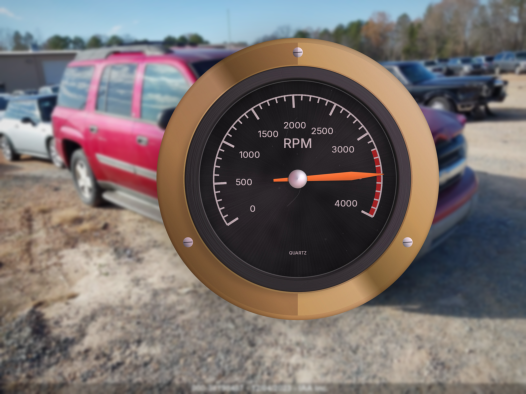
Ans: {"value": 3500, "unit": "rpm"}
